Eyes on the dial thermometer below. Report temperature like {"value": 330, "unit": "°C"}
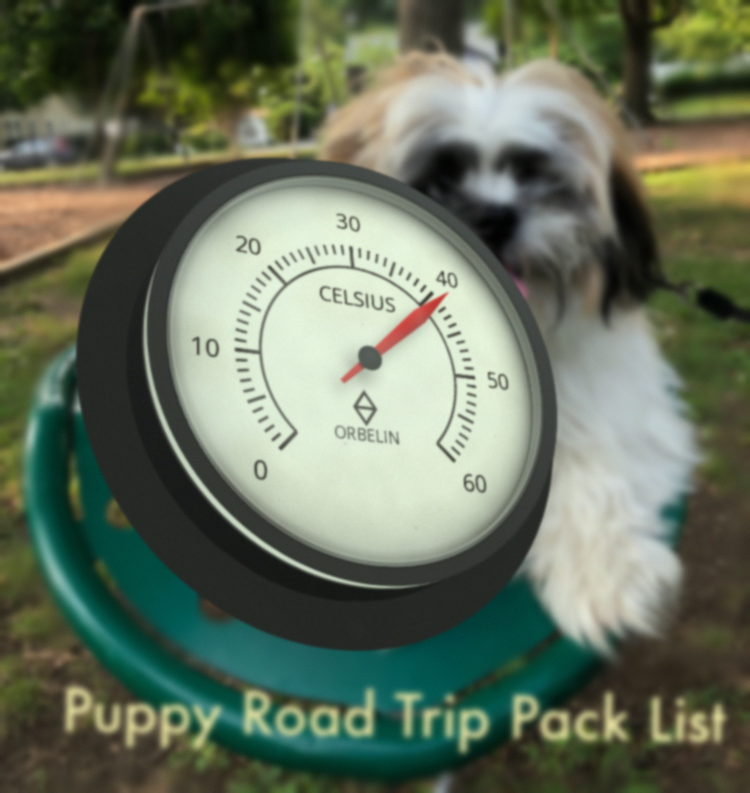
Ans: {"value": 41, "unit": "°C"}
